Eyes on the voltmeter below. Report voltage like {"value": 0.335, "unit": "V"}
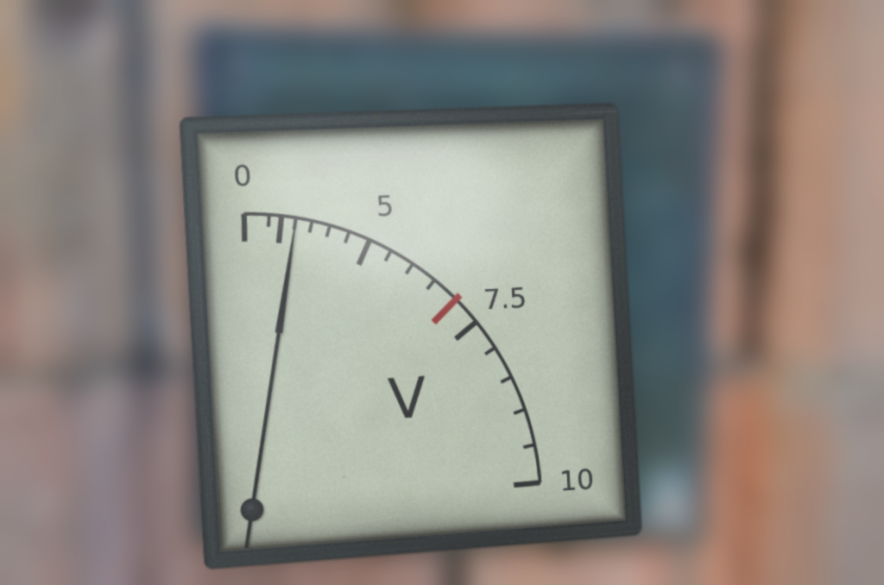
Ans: {"value": 3, "unit": "V"}
